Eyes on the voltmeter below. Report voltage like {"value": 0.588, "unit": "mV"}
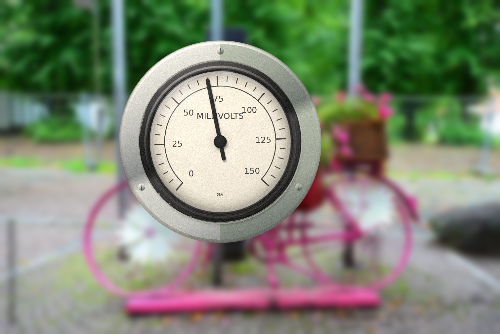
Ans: {"value": 70, "unit": "mV"}
